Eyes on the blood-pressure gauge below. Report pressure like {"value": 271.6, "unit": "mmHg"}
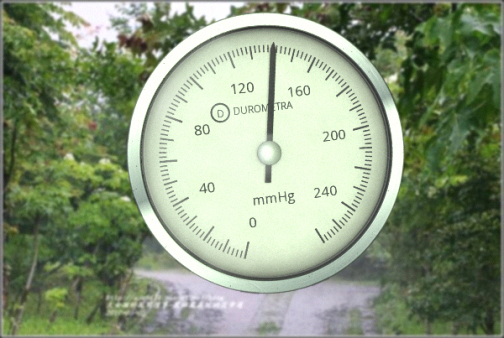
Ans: {"value": 140, "unit": "mmHg"}
